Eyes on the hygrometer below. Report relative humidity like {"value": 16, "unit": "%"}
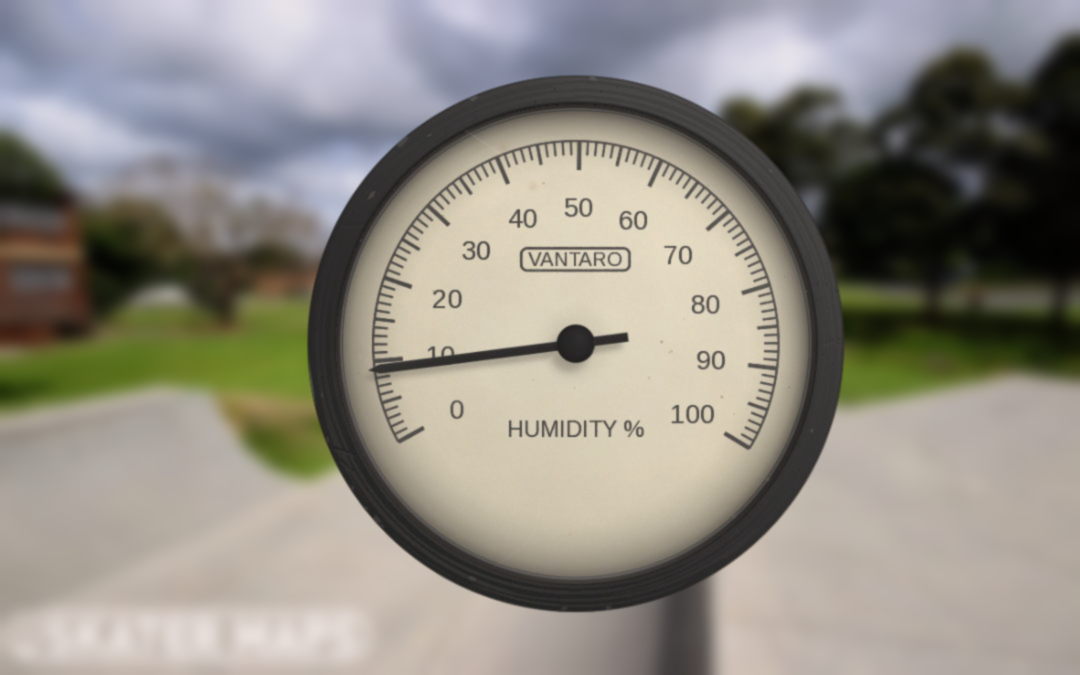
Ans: {"value": 9, "unit": "%"}
